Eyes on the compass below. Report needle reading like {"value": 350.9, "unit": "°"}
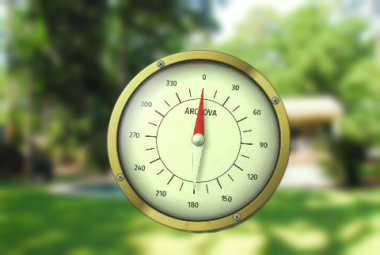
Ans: {"value": 0, "unit": "°"}
